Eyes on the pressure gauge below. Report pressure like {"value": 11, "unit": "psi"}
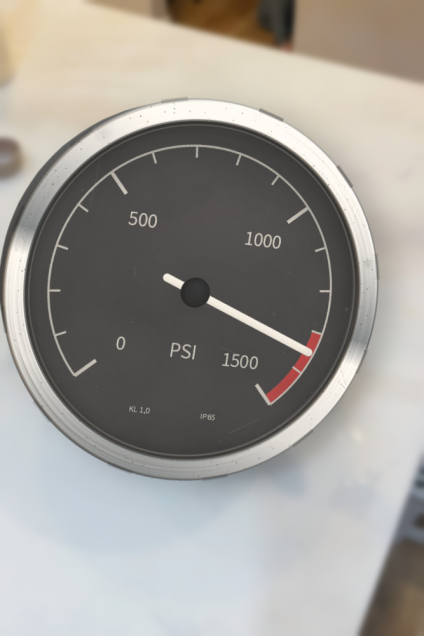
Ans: {"value": 1350, "unit": "psi"}
